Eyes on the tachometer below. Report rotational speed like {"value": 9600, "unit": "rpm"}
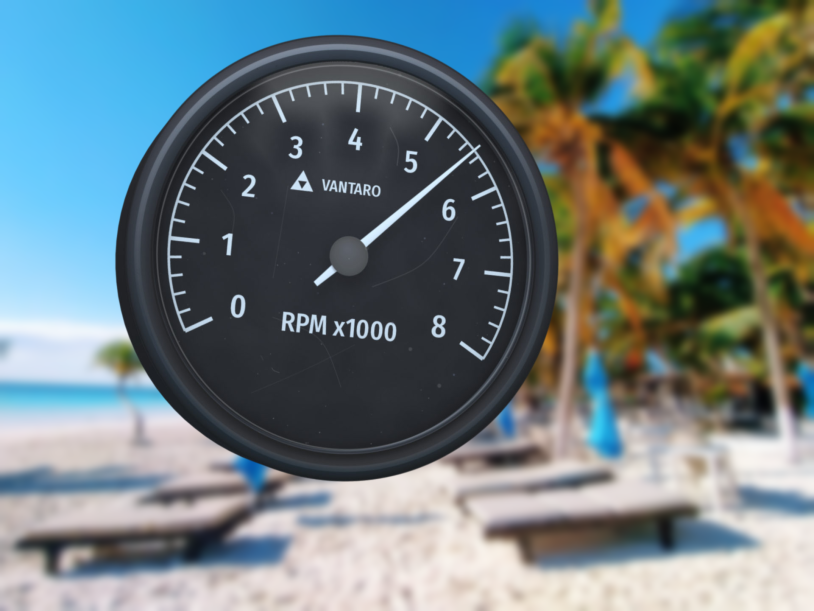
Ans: {"value": 5500, "unit": "rpm"}
